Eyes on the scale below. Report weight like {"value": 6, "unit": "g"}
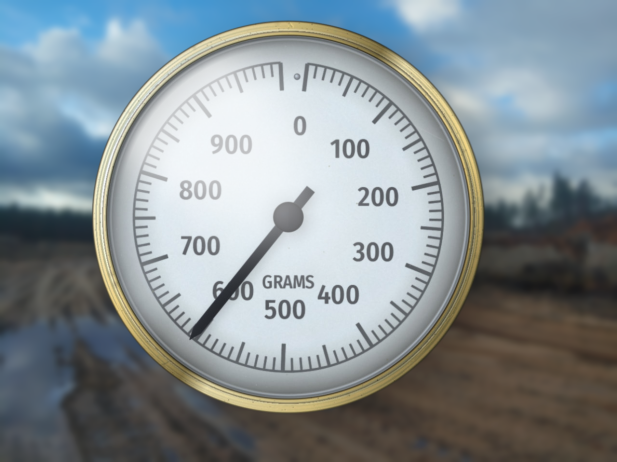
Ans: {"value": 605, "unit": "g"}
